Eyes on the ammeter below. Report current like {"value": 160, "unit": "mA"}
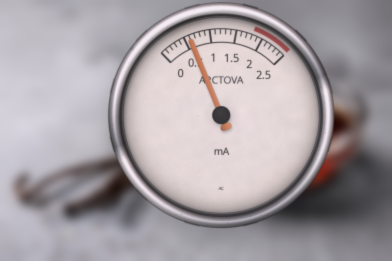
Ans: {"value": 0.6, "unit": "mA"}
